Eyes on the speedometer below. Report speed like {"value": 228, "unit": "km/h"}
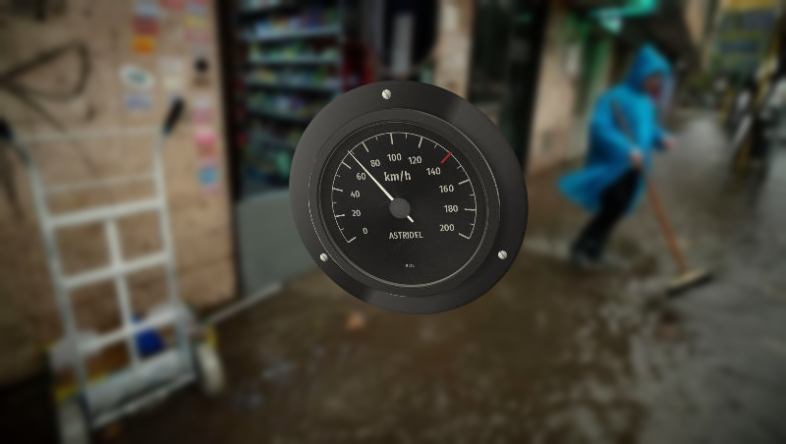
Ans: {"value": 70, "unit": "km/h"}
